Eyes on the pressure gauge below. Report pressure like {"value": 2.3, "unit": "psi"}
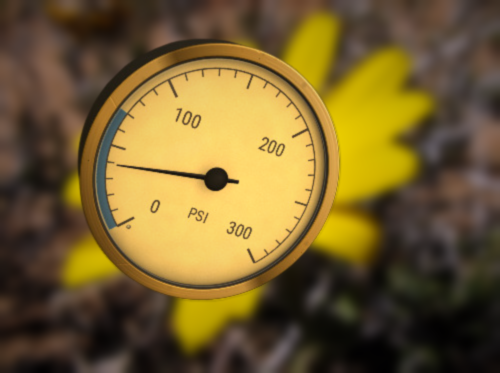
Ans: {"value": 40, "unit": "psi"}
